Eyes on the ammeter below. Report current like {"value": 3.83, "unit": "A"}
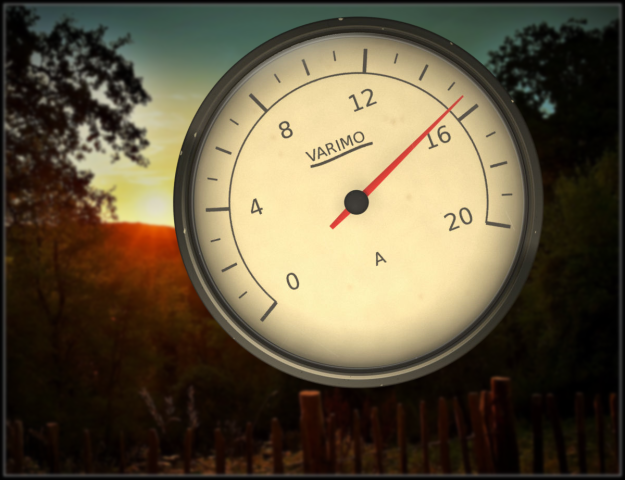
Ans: {"value": 15.5, "unit": "A"}
